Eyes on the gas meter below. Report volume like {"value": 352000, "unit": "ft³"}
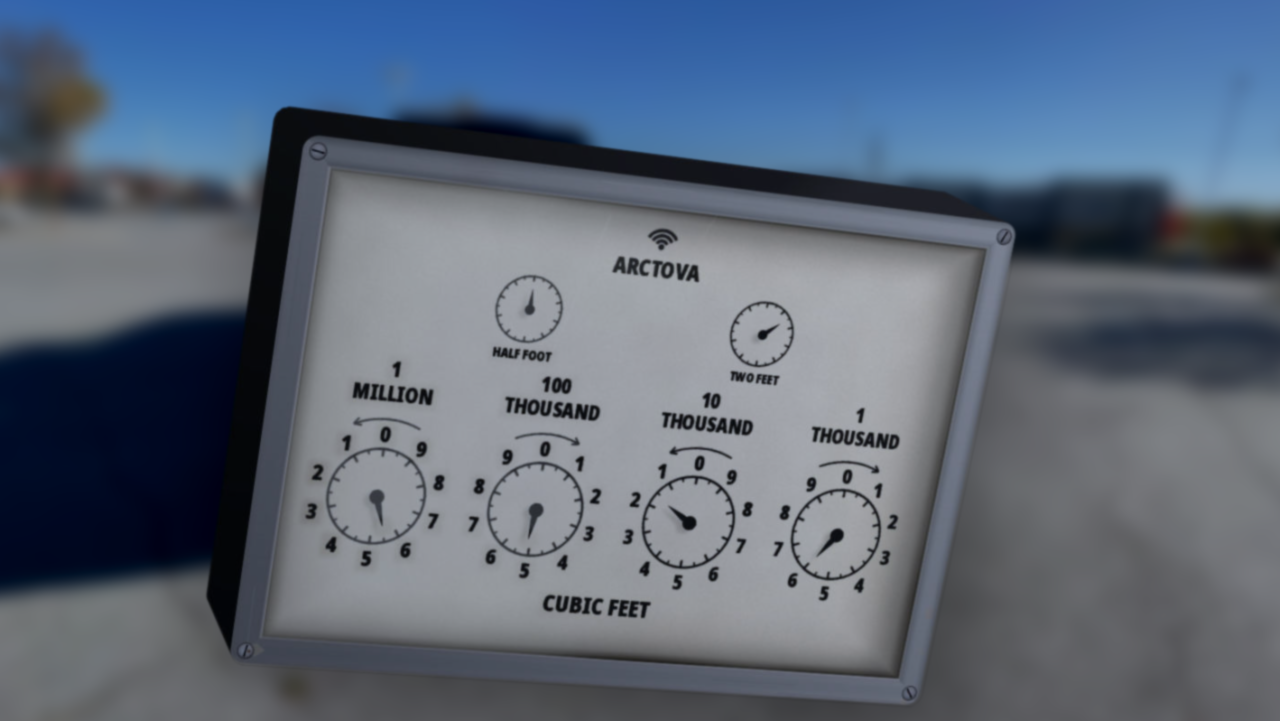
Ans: {"value": 551600, "unit": "ft³"}
